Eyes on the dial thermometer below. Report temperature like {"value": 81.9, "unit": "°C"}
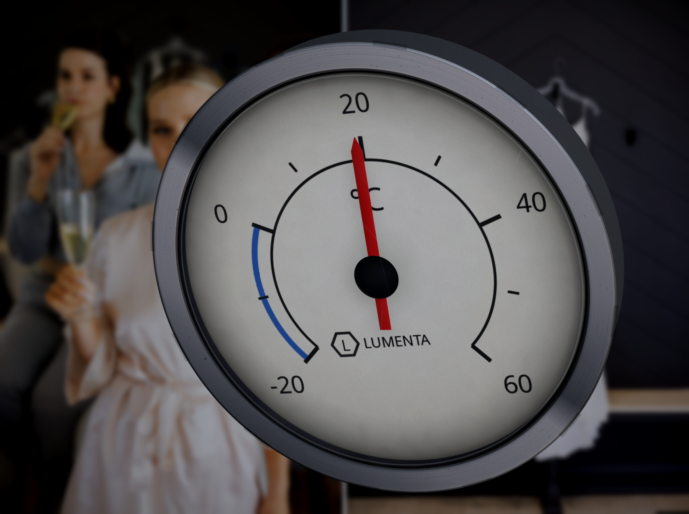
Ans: {"value": 20, "unit": "°C"}
